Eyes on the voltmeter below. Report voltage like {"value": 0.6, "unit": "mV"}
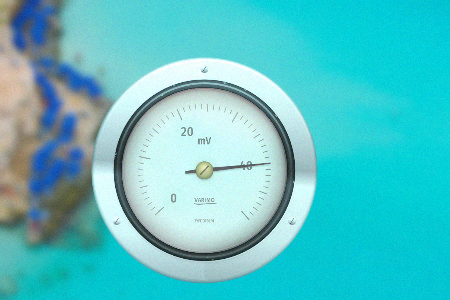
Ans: {"value": 40, "unit": "mV"}
